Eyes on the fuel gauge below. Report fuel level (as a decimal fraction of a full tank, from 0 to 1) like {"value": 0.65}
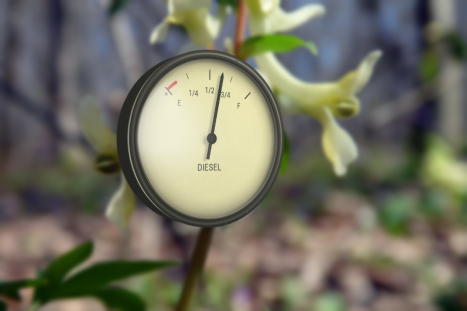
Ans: {"value": 0.625}
